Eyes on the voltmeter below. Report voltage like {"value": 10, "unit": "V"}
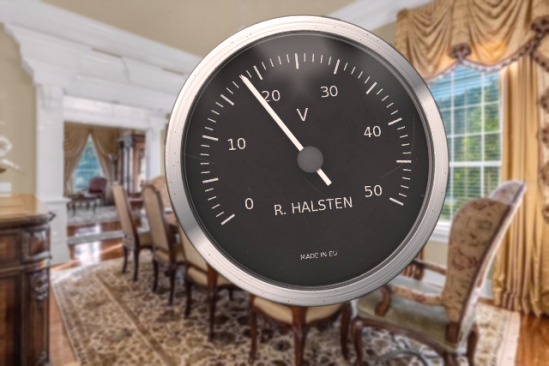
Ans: {"value": 18, "unit": "V"}
